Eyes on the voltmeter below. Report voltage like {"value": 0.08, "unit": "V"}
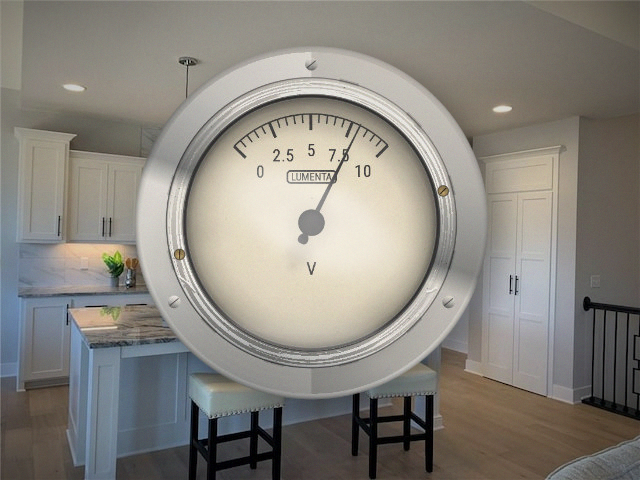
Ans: {"value": 8, "unit": "V"}
